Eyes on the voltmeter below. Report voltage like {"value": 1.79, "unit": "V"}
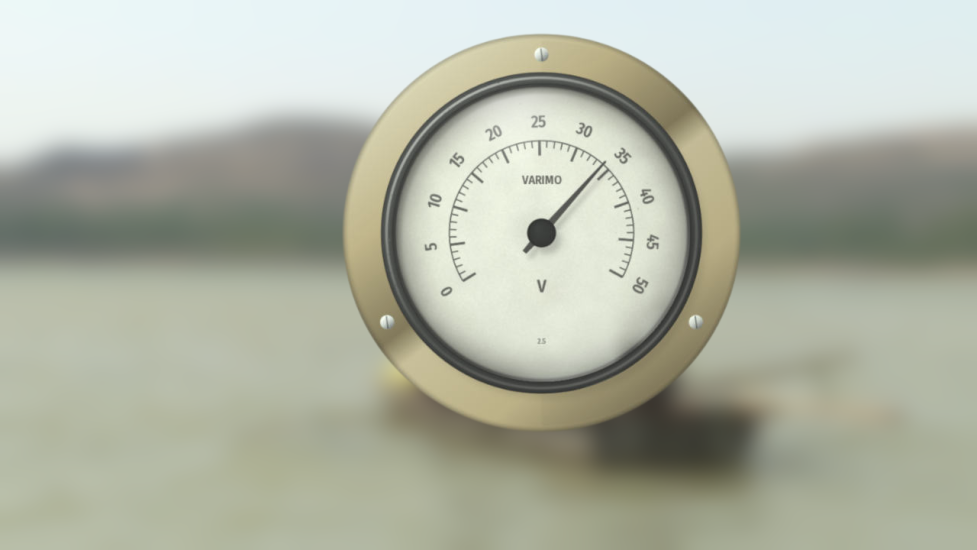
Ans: {"value": 34, "unit": "V"}
